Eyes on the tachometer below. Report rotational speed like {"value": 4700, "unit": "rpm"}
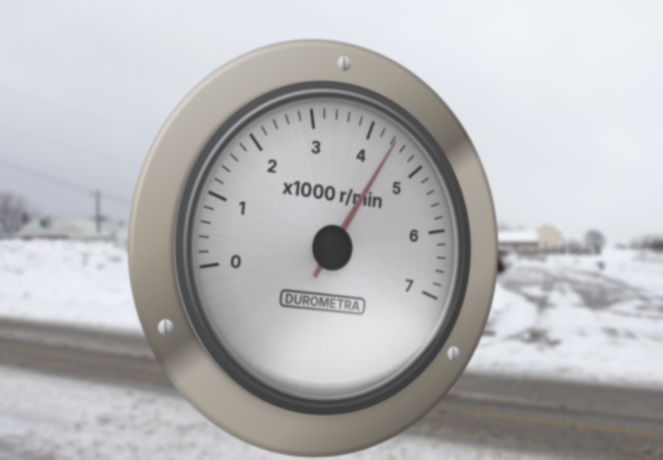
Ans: {"value": 4400, "unit": "rpm"}
